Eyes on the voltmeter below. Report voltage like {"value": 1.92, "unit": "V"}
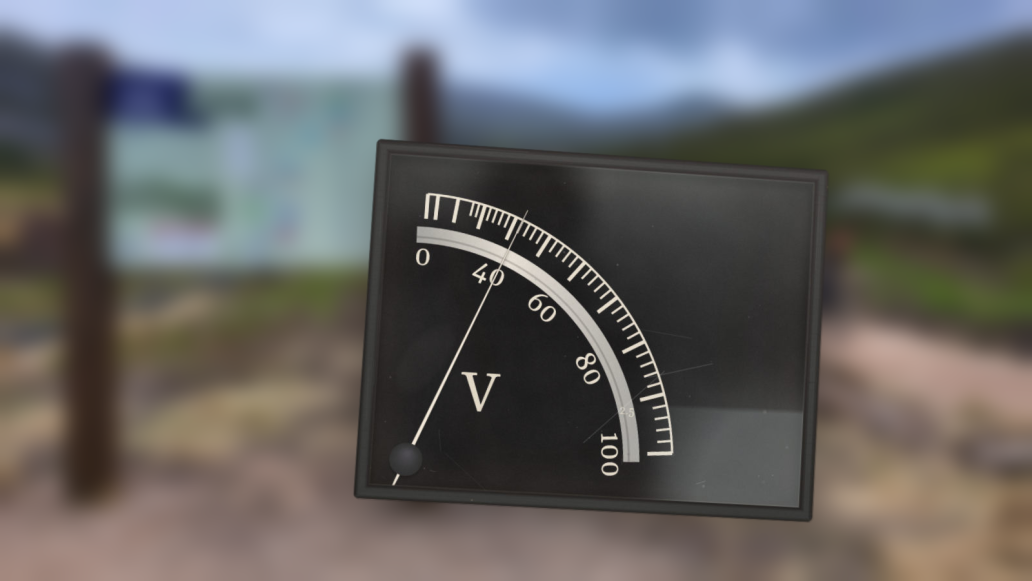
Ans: {"value": 42, "unit": "V"}
